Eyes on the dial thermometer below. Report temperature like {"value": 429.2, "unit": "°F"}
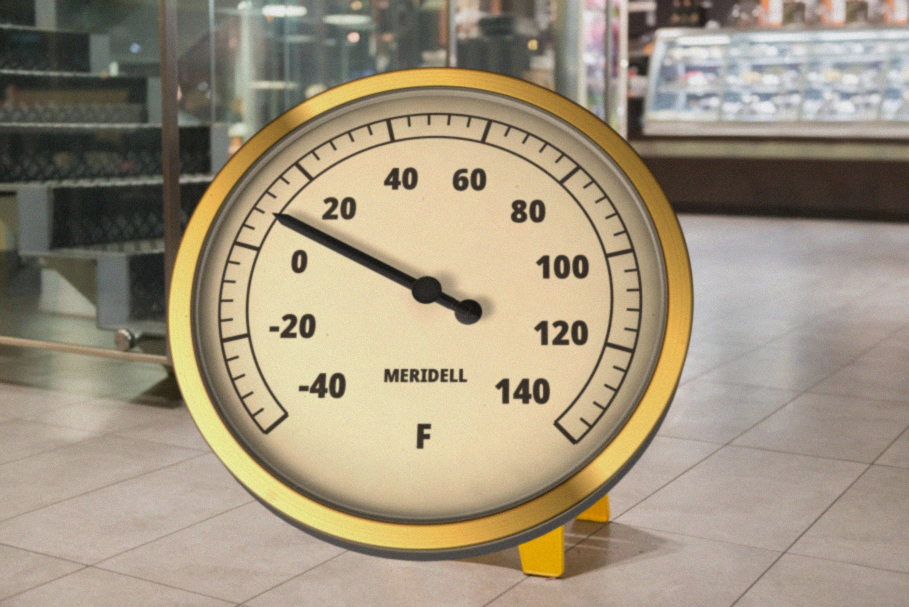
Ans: {"value": 8, "unit": "°F"}
